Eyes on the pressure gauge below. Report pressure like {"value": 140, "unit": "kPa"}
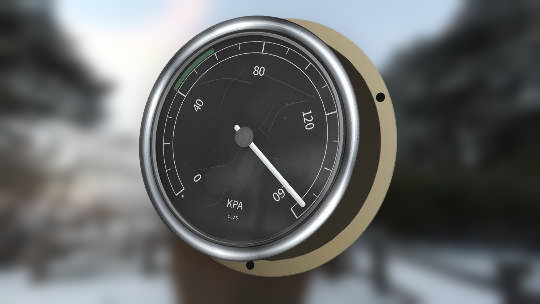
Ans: {"value": 155, "unit": "kPa"}
